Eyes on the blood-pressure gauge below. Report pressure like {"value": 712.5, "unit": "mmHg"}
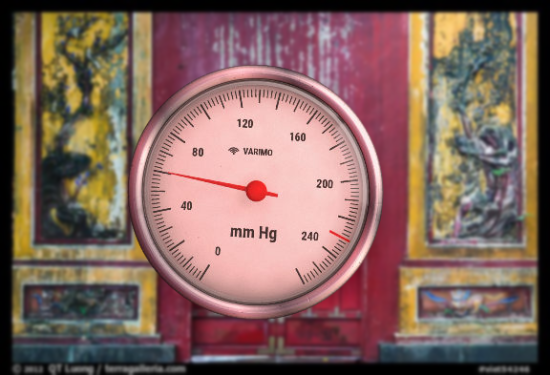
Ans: {"value": 60, "unit": "mmHg"}
